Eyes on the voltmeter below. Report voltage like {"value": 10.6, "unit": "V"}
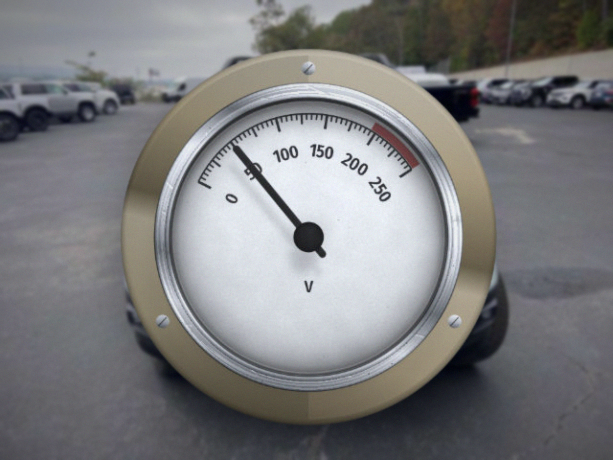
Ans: {"value": 50, "unit": "V"}
